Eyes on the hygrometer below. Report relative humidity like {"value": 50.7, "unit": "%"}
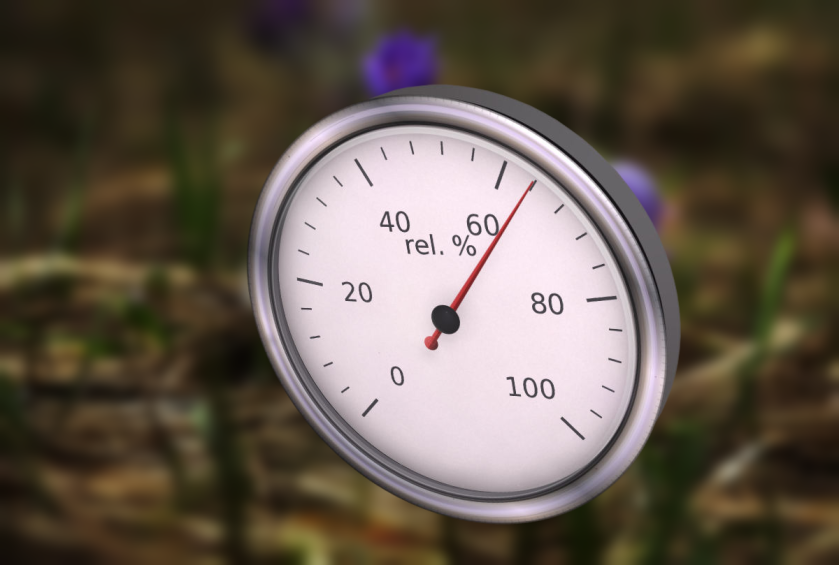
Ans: {"value": 64, "unit": "%"}
